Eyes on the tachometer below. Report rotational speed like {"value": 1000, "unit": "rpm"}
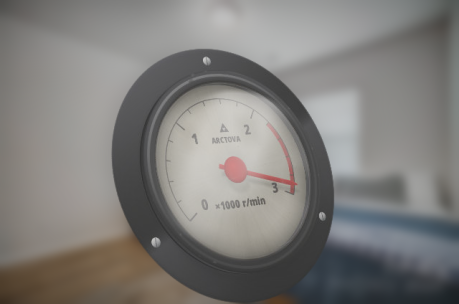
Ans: {"value": 2900, "unit": "rpm"}
